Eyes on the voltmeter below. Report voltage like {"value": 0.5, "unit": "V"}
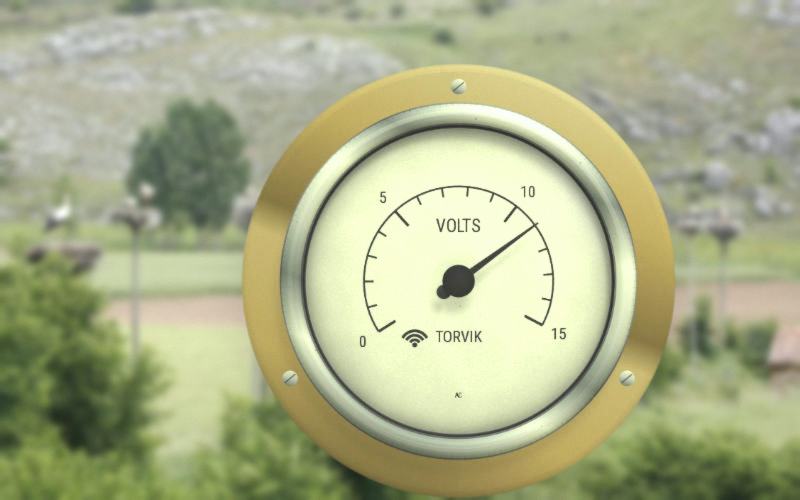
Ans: {"value": 11, "unit": "V"}
